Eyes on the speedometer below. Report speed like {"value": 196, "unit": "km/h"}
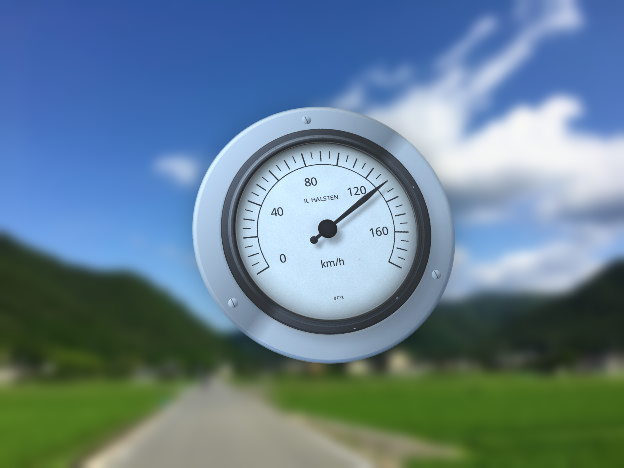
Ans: {"value": 130, "unit": "km/h"}
